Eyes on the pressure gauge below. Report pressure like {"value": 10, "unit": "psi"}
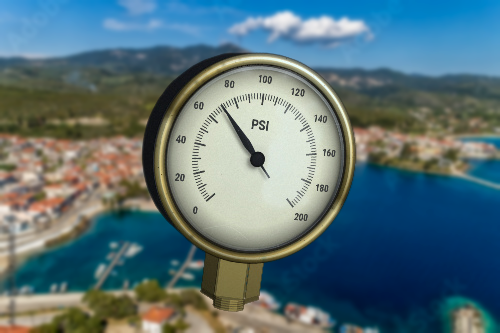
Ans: {"value": 70, "unit": "psi"}
